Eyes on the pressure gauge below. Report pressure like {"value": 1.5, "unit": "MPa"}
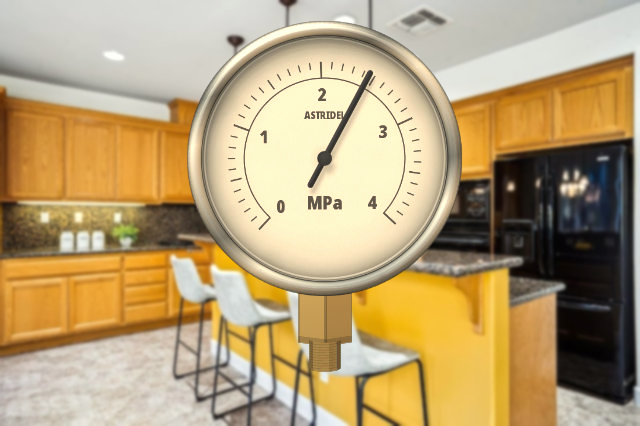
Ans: {"value": 2.45, "unit": "MPa"}
